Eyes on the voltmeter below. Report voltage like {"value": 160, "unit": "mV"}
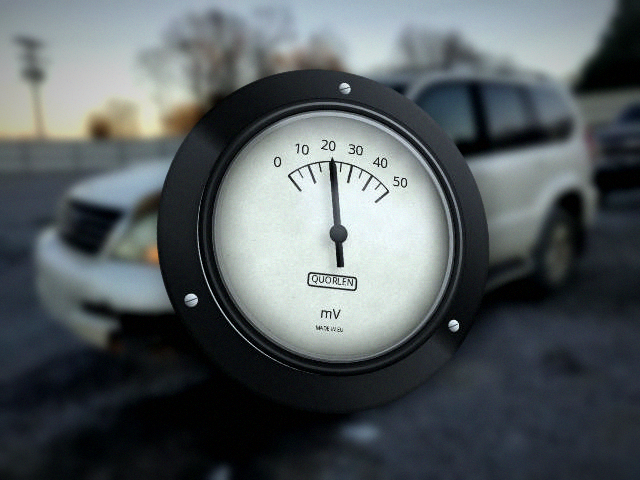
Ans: {"value": 20, "unit": "mV"}
